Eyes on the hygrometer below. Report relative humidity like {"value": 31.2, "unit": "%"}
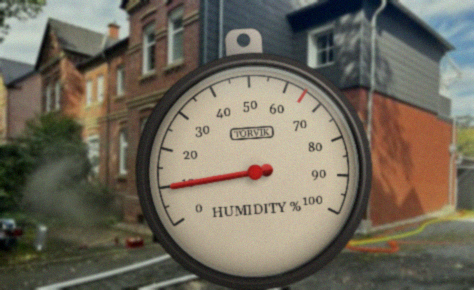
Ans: {"value": 10, "unit": "%"}
